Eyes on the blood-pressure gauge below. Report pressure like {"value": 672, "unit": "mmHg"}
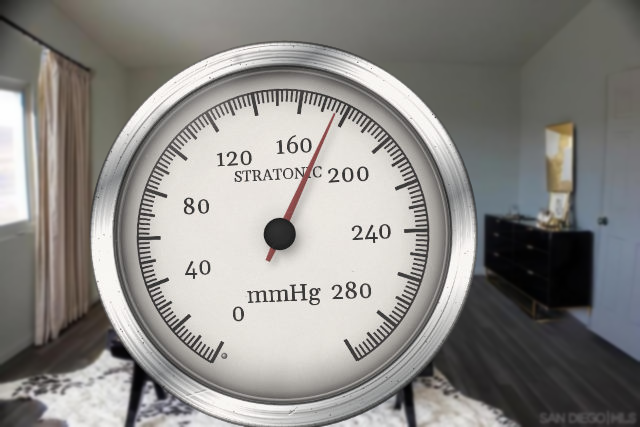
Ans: {"value": 176, "unit": "mmHg"}
